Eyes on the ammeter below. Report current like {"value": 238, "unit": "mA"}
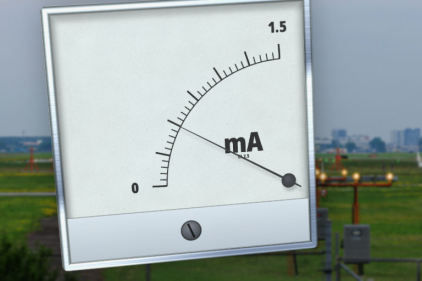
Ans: {"value": 0.5, "unit": "mA"}
